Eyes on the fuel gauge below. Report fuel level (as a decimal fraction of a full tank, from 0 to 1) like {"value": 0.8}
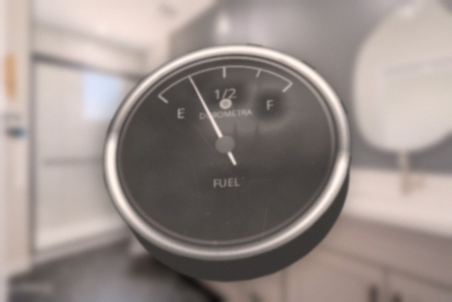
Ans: {"value": 0.25}
